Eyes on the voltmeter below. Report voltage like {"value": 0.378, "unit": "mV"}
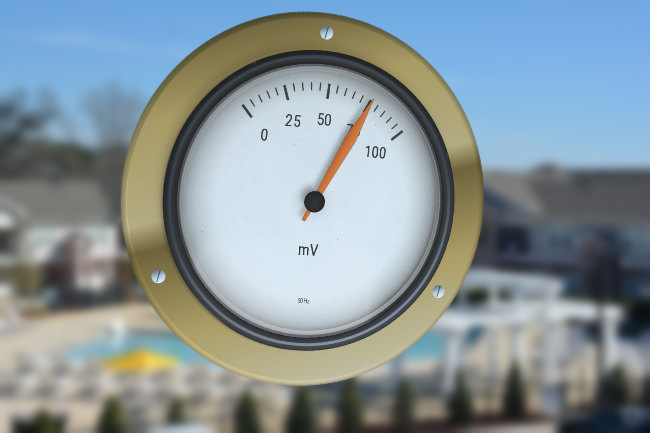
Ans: {"value": 75, "unit": "mV"}
